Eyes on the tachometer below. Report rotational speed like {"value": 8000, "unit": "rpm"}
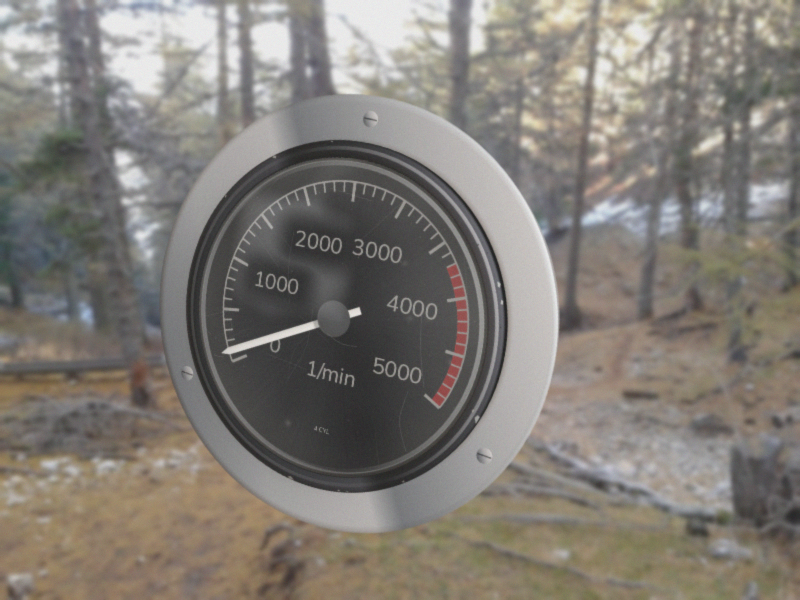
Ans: {"value": 100, "unit": "rpm"}
